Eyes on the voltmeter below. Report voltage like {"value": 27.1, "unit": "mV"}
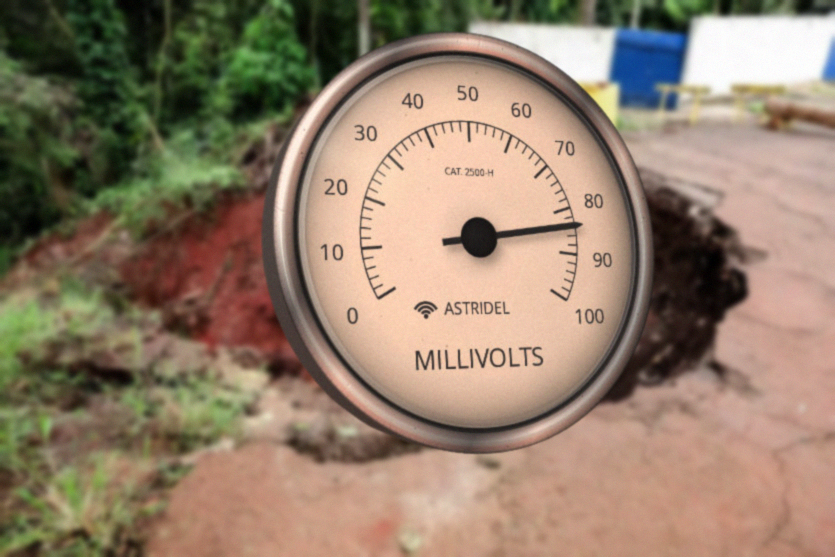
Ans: {"value": 84, "unit": "mV"}
